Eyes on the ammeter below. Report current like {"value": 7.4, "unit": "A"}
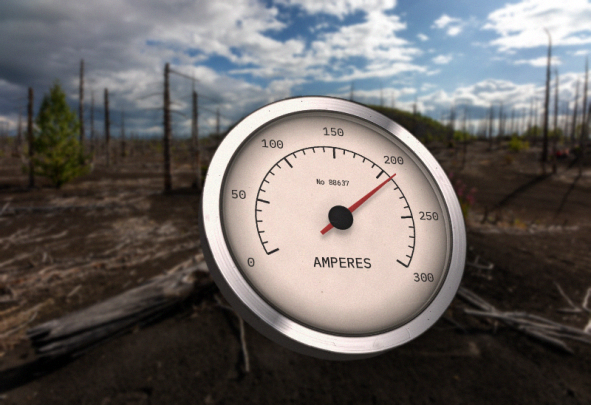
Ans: {"value": 210, "unit": "A"}
